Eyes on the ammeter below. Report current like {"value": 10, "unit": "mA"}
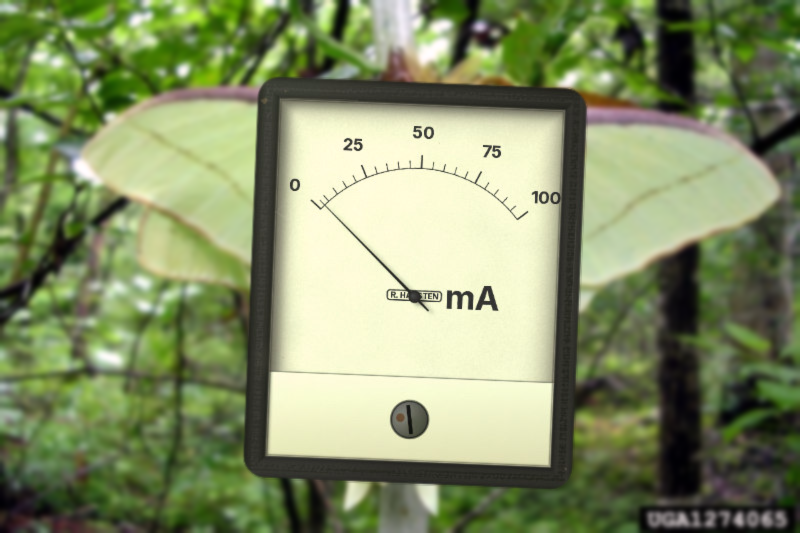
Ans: {"value": 2.5, "unit": "mA"}
